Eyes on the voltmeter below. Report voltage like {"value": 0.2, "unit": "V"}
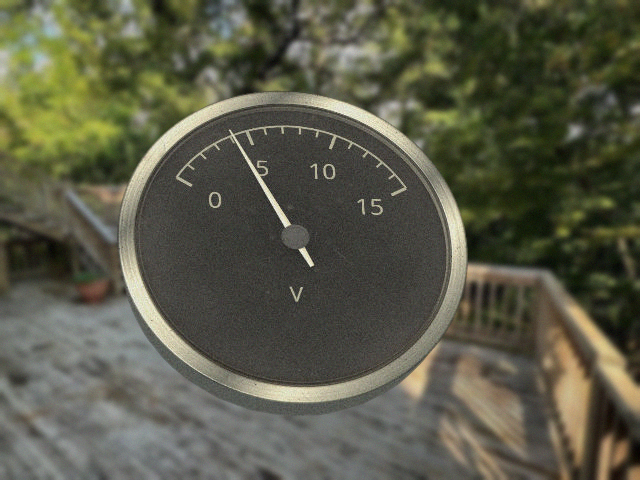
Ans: {"value": 4, "unit": "V"}
